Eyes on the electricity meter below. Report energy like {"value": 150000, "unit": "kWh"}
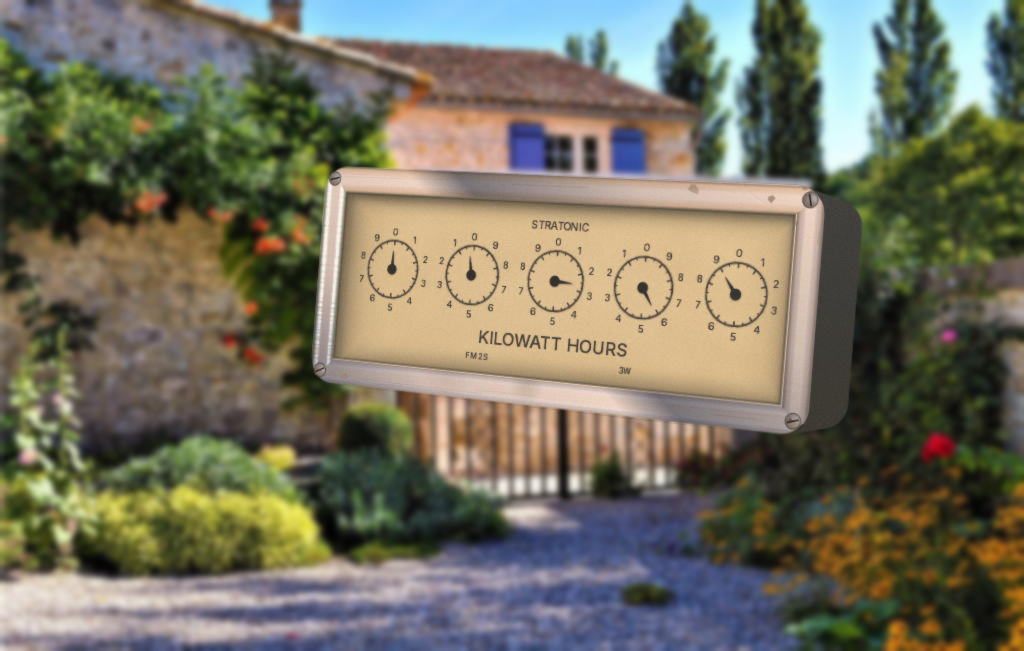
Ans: {"value": 259, "unit": "kWh"}
